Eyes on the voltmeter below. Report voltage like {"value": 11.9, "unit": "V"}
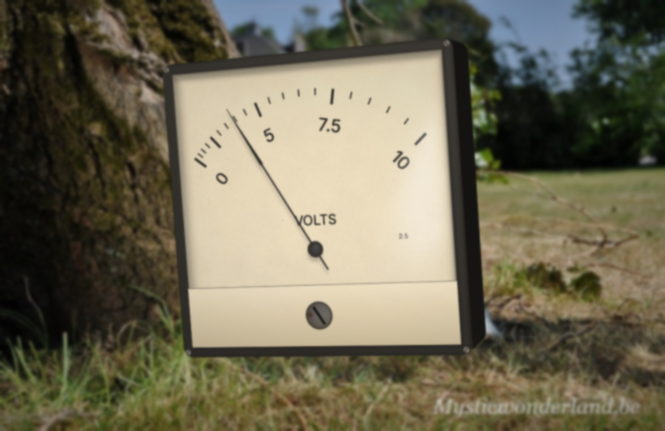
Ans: {"value": 4, "unit": "V"}
